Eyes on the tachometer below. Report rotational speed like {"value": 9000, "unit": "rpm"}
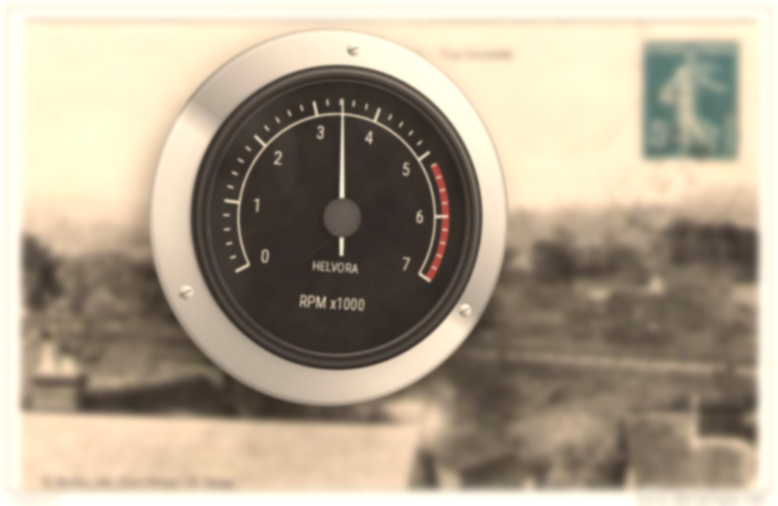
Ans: {"value": 3400, "unit": "rpm"}
